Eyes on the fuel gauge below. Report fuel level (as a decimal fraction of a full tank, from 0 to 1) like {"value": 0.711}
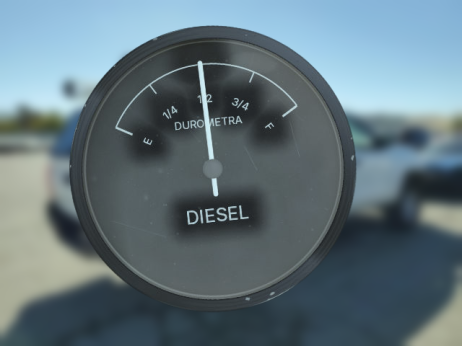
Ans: {"value": 0.5}
